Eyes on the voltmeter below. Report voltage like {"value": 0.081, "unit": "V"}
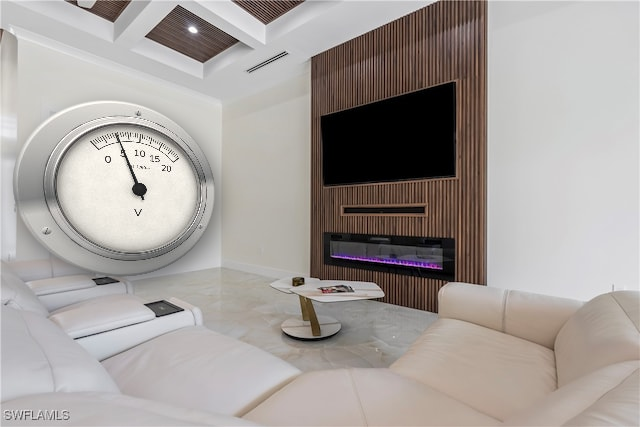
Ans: {"value": 5, "unit": "V"}
